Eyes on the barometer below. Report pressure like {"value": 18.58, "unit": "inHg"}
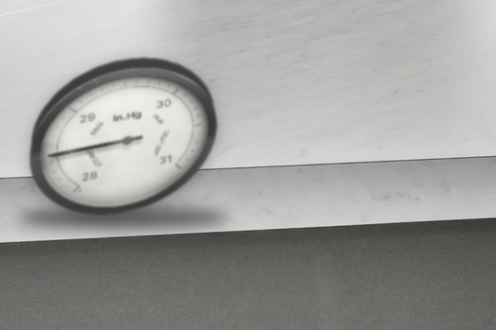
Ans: {"value": 28.5, "unit": "inHg"}
